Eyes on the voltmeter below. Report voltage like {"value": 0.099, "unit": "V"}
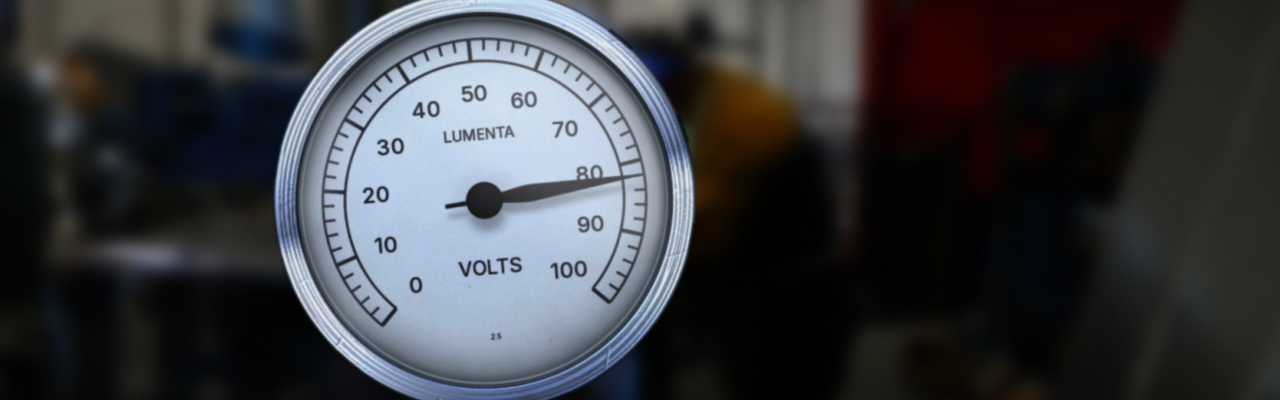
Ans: {"value": 82, "unit": "V"}
